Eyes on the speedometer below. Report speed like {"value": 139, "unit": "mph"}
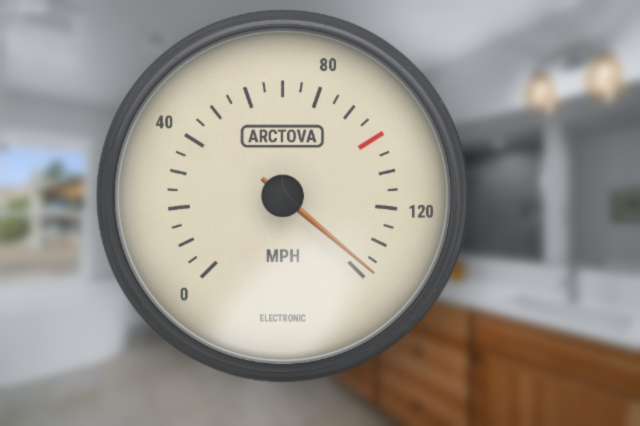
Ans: {"value": 137.5, "unit": "mph"}
